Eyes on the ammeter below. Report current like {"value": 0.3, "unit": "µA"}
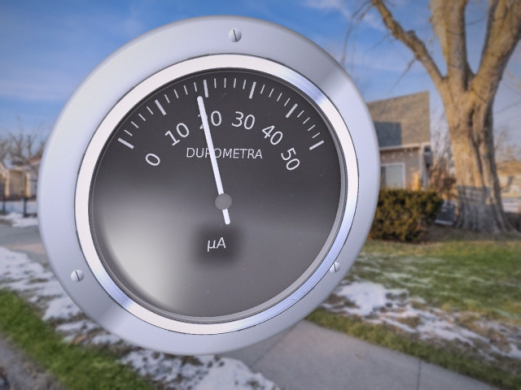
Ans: {"value": 18, "unit": "µA"}
